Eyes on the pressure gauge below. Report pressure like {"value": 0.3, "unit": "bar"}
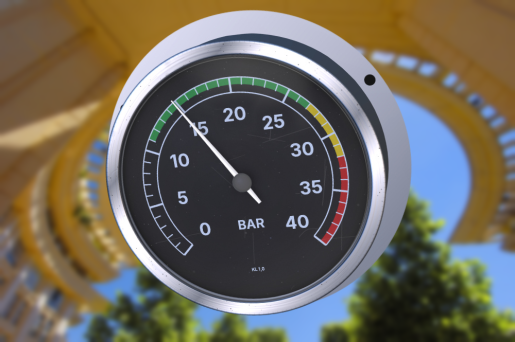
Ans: {"value": 15, "unit": "bar"}
